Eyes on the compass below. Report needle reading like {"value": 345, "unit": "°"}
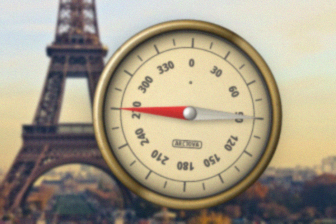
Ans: {"value": 270, "unit": "°"}
